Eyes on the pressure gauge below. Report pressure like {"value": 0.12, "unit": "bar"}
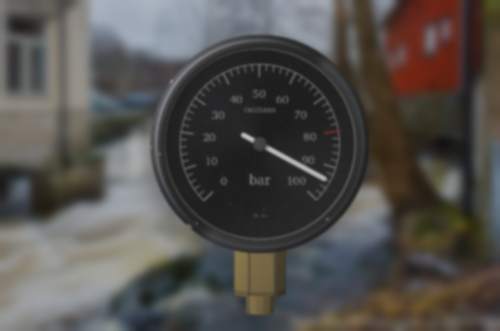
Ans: {"value": 94, "unit": "bar"}
